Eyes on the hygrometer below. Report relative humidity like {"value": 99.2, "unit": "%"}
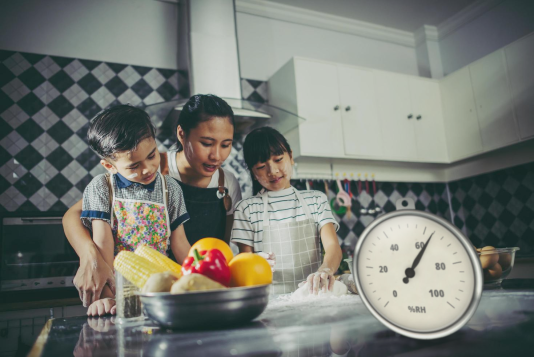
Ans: {"value": 64, "unit": "%"}
